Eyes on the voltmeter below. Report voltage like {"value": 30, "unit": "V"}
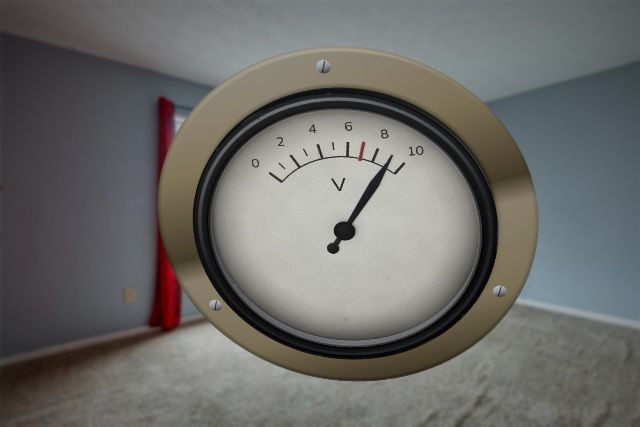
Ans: {"value": 9, "unit": "V"}
